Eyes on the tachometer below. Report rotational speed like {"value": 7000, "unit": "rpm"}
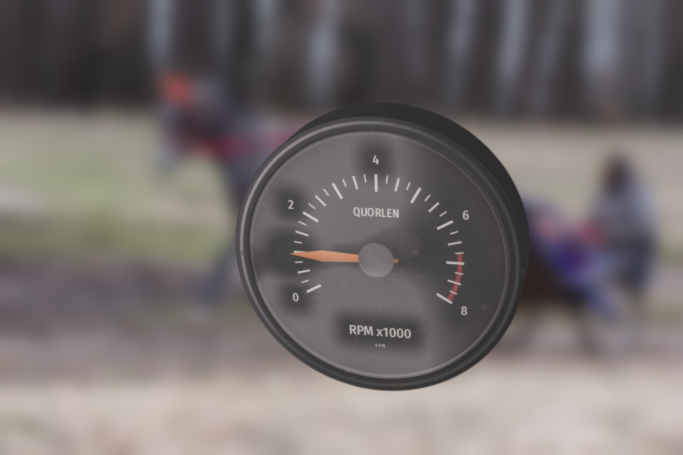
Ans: {"value": 1000, "unit": "rpm"}
